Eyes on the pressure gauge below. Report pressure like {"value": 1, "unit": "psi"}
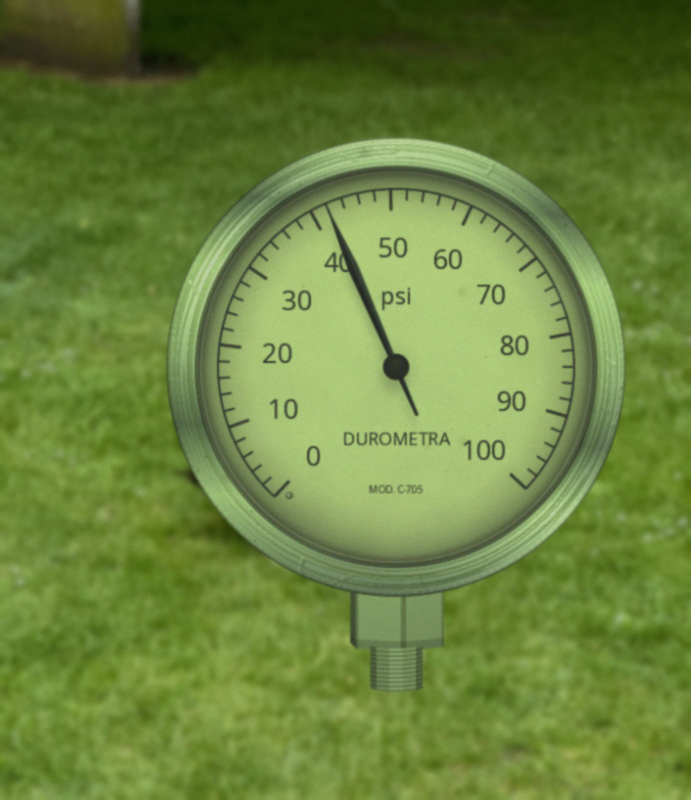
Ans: {"value": 42, "unit": "psi"}
